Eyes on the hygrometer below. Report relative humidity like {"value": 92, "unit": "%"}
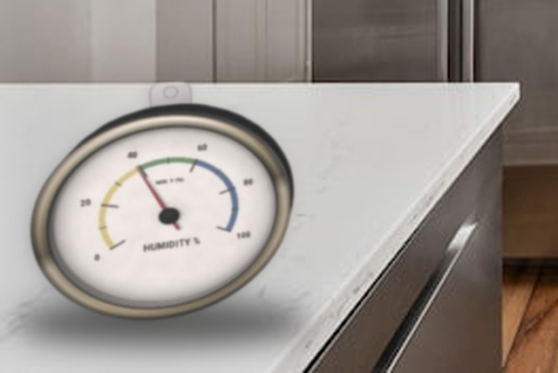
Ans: {"value": 40, "unit": "%"}
